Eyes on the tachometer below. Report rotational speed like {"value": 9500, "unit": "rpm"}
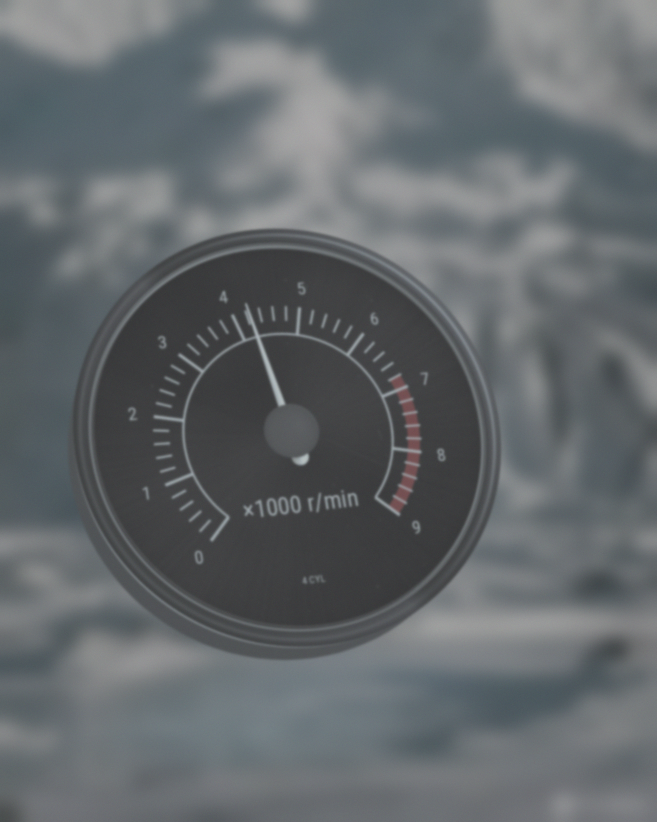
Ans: {"value": 4200, "unit": "rpm"}
